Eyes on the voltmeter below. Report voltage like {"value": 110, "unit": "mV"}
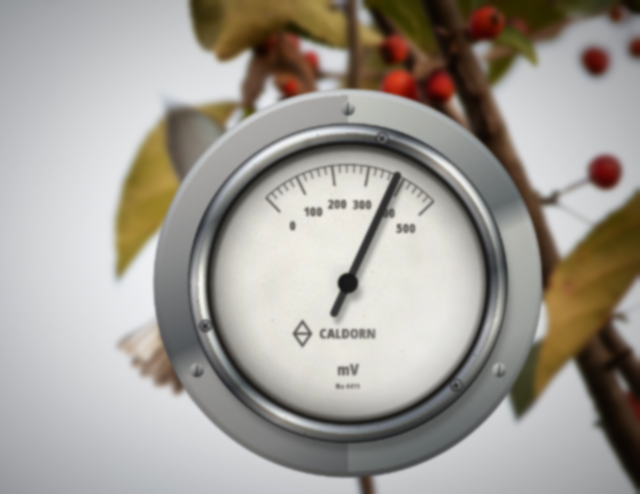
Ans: {"value": 380, "unit": "mV"}
